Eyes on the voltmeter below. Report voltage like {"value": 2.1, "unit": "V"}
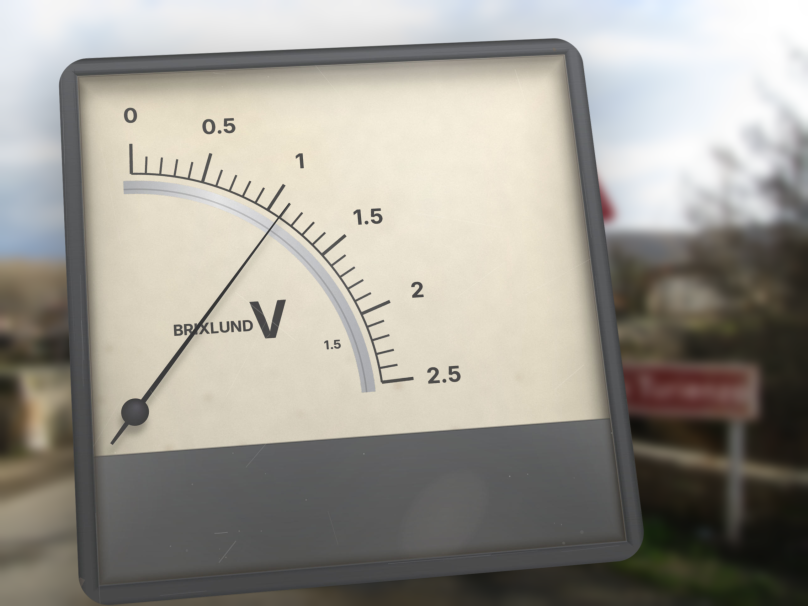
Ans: {"value": 1.1, "unit": "V"}
